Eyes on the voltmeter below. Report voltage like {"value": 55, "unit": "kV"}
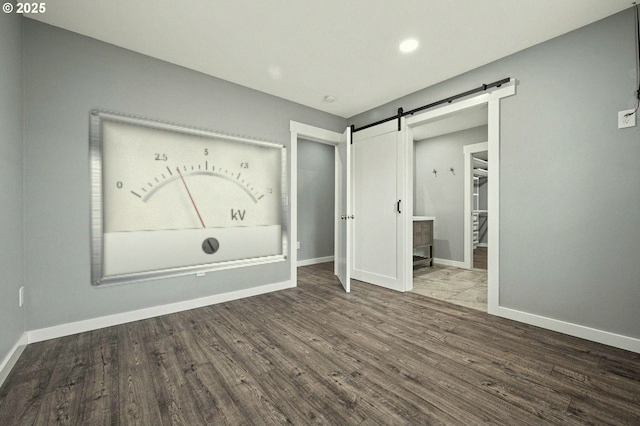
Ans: {"value": 3, "unit": "kV"}
